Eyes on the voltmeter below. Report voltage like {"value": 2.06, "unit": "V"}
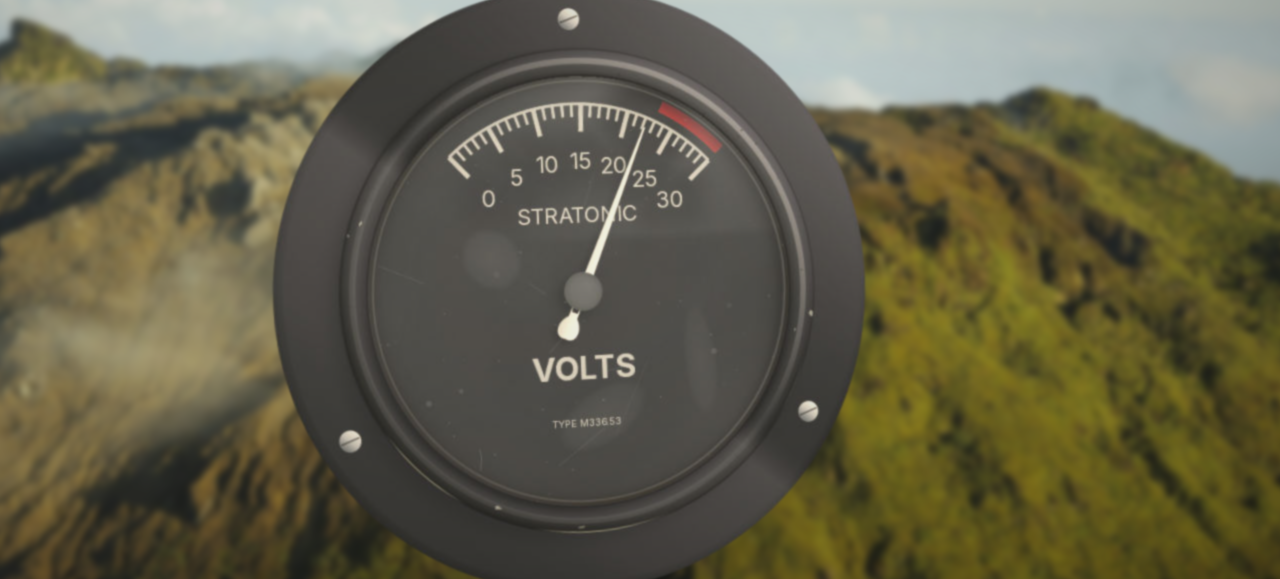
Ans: {"value": 22, "unit": "V"}
